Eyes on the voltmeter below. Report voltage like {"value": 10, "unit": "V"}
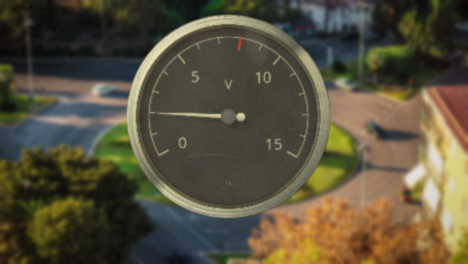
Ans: {"value": 2, "unit": "V"}
